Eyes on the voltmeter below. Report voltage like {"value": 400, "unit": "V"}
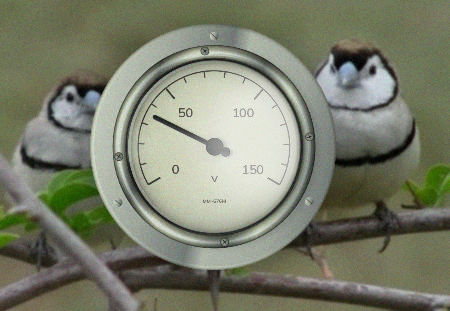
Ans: {"value": 35, "unit": "V"}
